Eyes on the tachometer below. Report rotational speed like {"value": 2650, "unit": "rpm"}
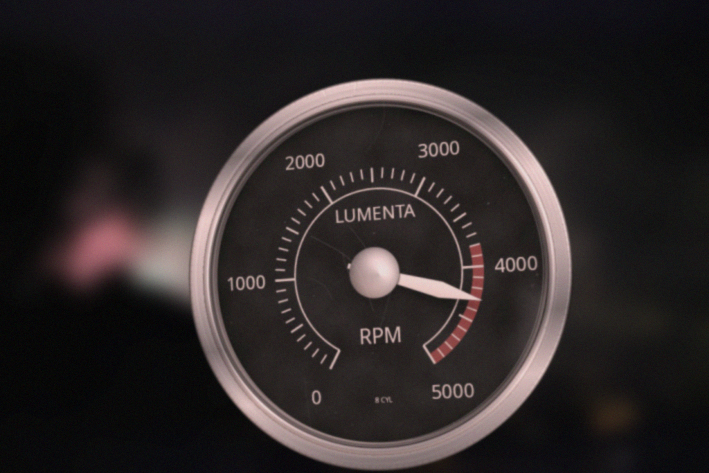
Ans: {"value": 4300, "unit": "rpm"}
